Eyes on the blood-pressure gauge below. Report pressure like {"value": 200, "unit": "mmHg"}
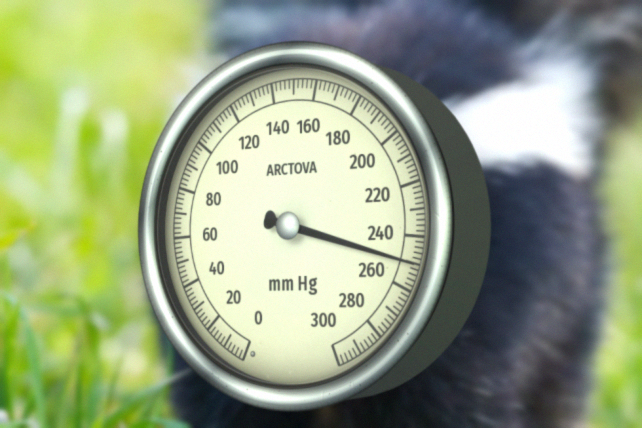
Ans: {"value": 250, "unit": "mmHg"}
